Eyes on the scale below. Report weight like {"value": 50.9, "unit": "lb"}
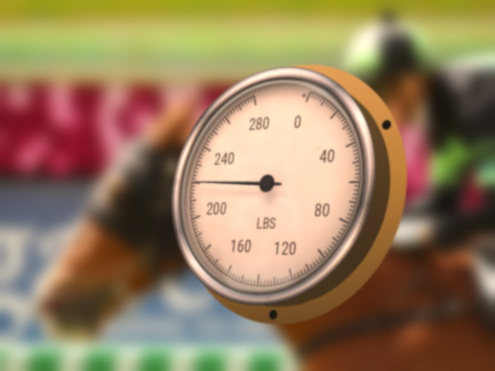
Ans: {"value": 220, "unit": "lb"}
